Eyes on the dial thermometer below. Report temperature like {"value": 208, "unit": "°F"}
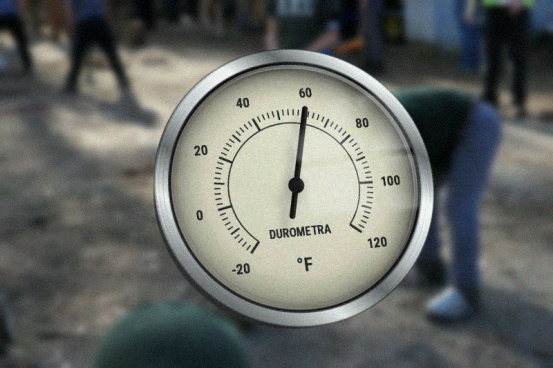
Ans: {"value": 60, "unit": "°F"}
